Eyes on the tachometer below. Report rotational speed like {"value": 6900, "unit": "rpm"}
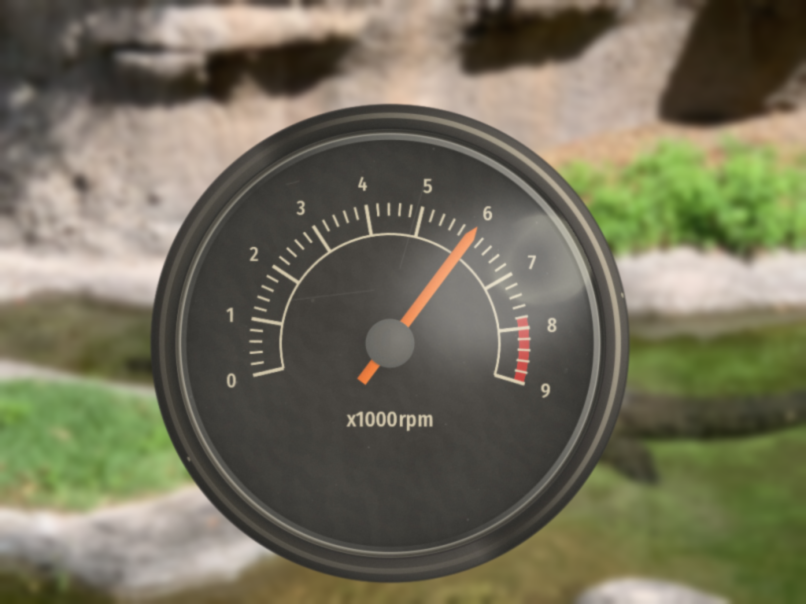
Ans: {"value": 6000, "unit": "rpm"}
